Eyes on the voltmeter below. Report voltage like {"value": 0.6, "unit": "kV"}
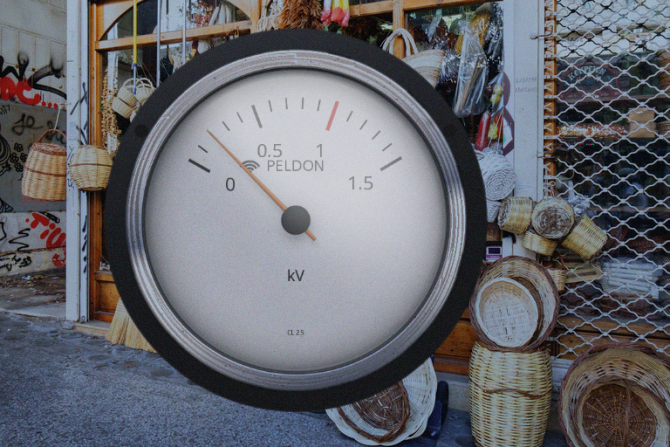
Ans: {"value": 0.2, "unit": "kV"}
